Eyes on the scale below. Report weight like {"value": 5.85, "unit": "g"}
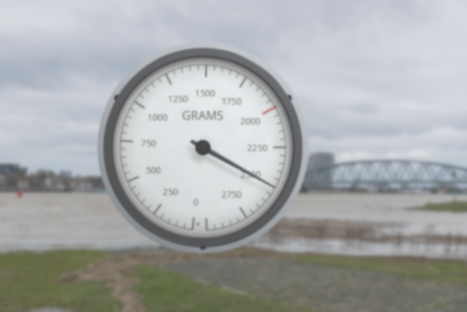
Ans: {"value": 2500, "unit": "g"}
